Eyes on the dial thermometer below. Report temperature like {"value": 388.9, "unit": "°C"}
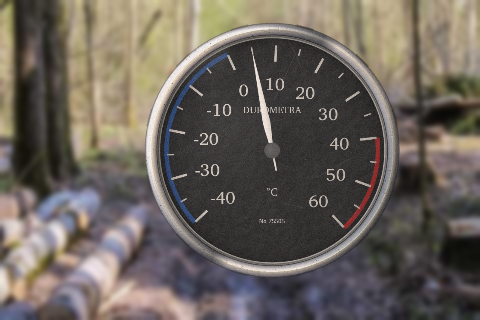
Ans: {"value": 5, "unit": "°C"}
